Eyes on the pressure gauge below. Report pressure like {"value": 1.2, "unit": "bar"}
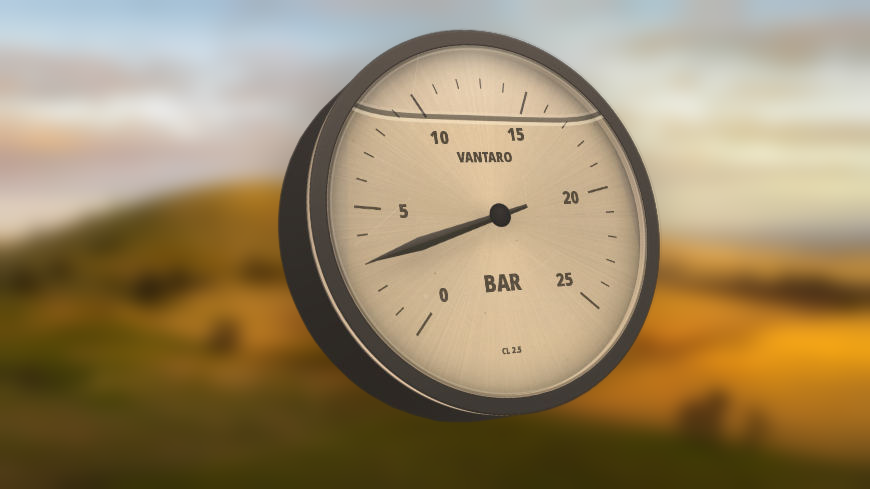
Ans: {"value": 3, "unit": "bar"}
